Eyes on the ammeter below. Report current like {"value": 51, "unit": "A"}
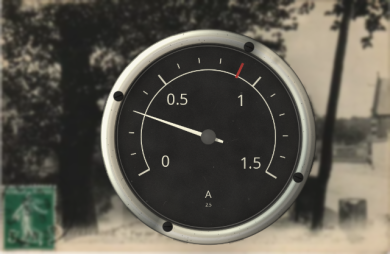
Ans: {"value": 0.3, "unit": "A"}
